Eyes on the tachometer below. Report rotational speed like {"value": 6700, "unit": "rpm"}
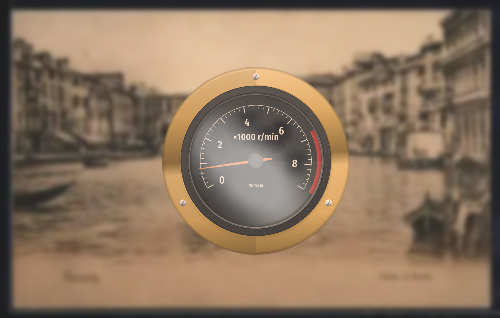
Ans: {"value": 800, "unit": "rpm"}
